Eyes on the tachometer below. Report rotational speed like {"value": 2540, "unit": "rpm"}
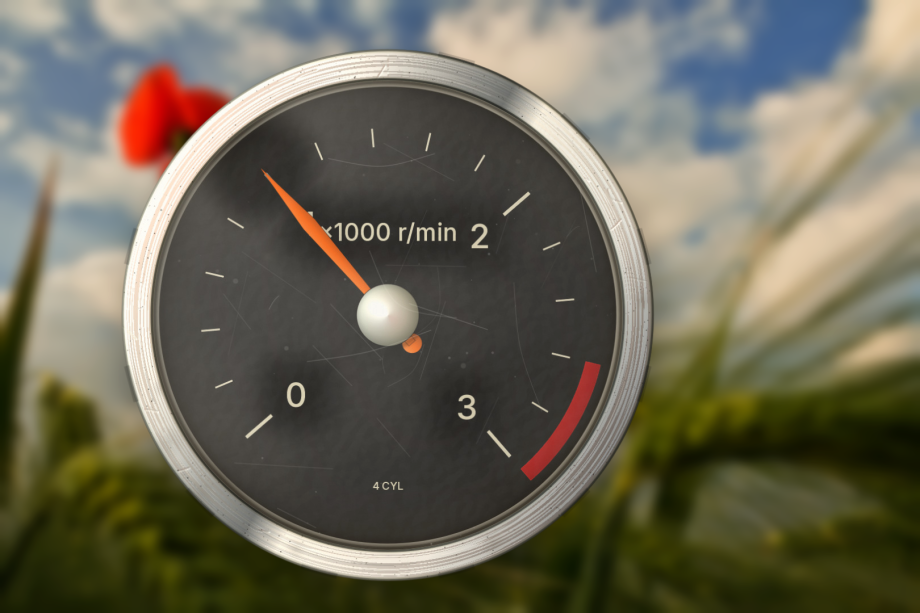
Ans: {"value": 1000, "unit": "rpm"}
